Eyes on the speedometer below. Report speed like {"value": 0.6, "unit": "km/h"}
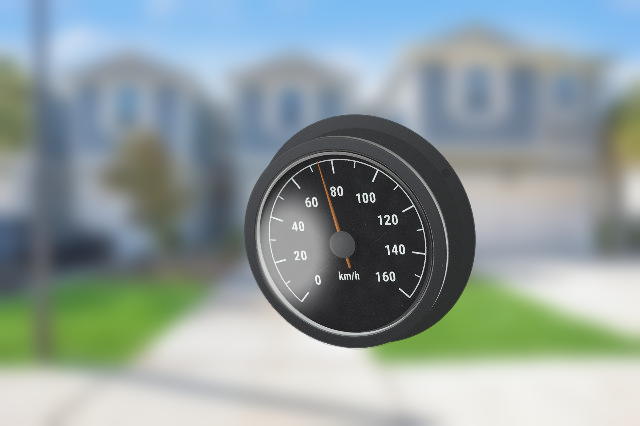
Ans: {"value": 75, "unit": "km/h"}
